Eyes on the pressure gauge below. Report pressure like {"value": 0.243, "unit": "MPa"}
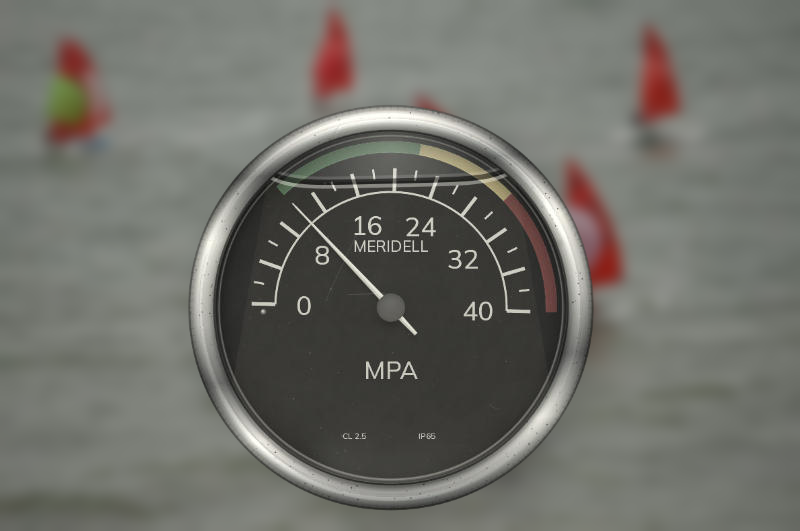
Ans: {"value": 10, "unit": "MPa"}
